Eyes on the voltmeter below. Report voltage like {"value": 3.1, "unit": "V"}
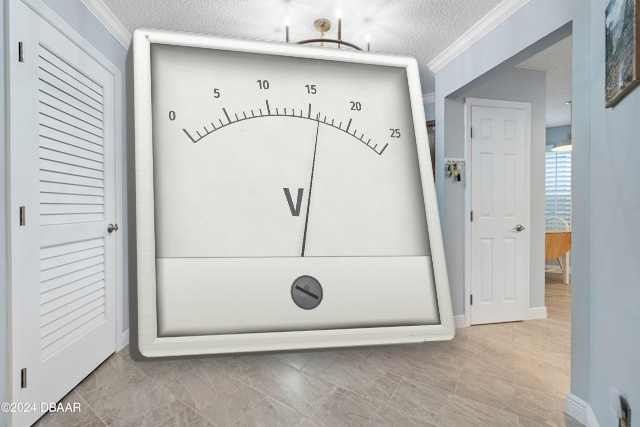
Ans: {"value": 16, "unit": "V"}
